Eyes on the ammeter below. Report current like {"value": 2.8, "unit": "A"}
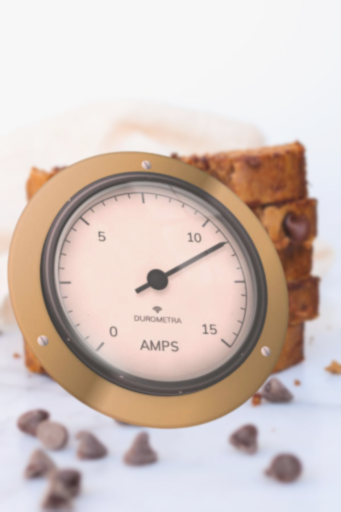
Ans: {"value": 11, "unit": "A"}
